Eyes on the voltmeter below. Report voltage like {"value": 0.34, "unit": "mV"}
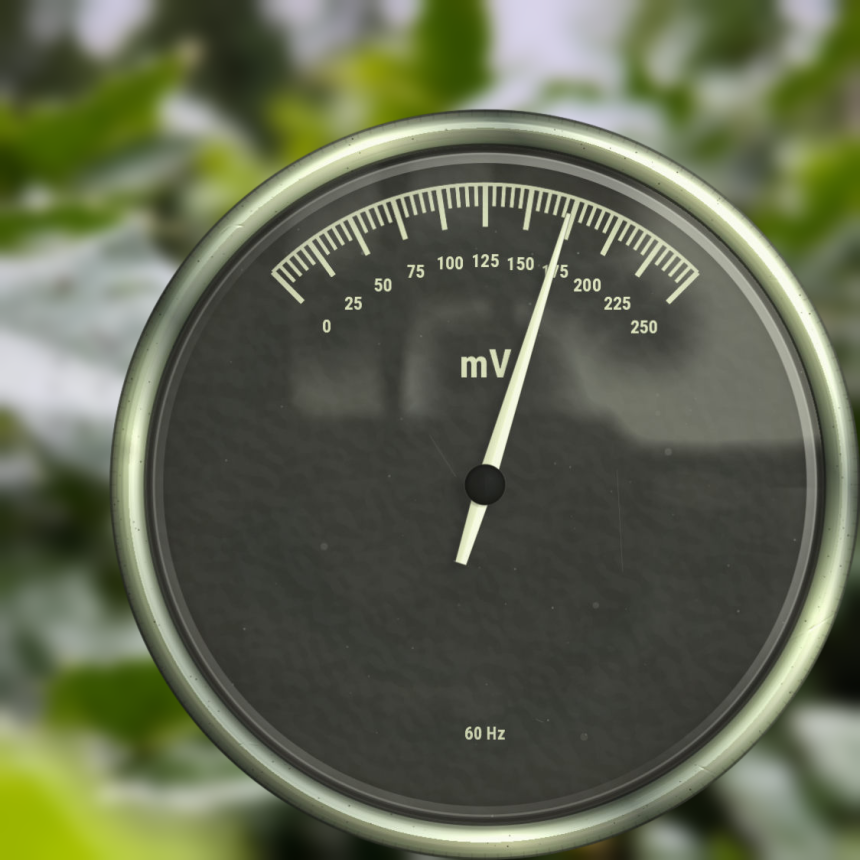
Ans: {"value": 172.5, "unit": "mV"}
